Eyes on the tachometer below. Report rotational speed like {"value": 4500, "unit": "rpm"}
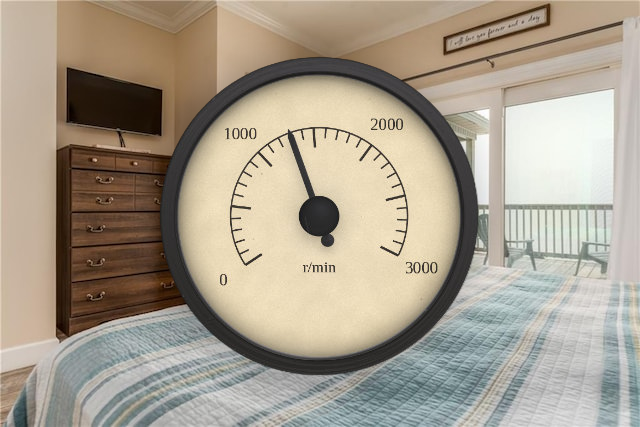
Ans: {"value": 1300, "unit": "rpm"}
